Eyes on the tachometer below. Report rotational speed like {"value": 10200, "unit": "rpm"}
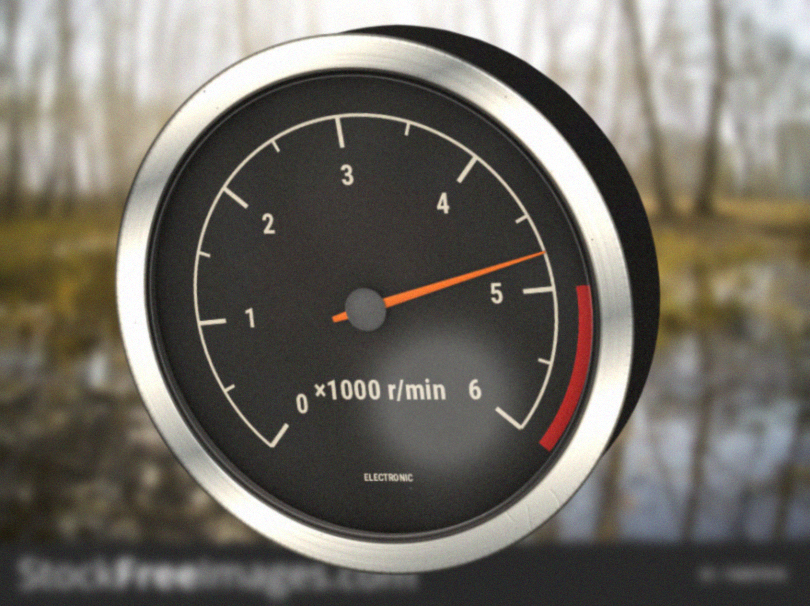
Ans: {"value": 4750, "unit": "rpm"}
